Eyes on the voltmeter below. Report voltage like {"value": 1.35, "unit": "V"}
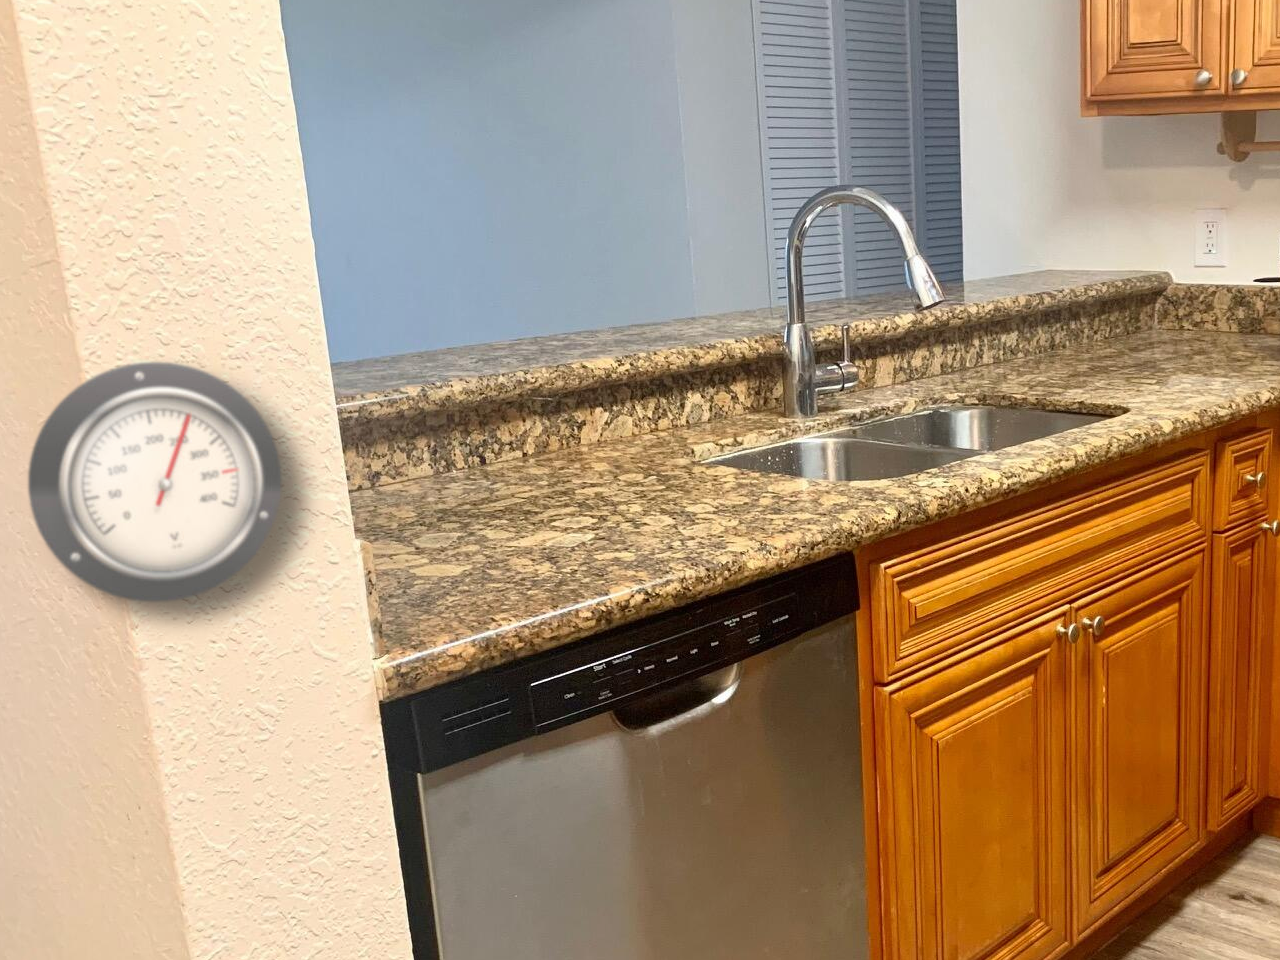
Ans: {"value": 250, "unit": "V"}
